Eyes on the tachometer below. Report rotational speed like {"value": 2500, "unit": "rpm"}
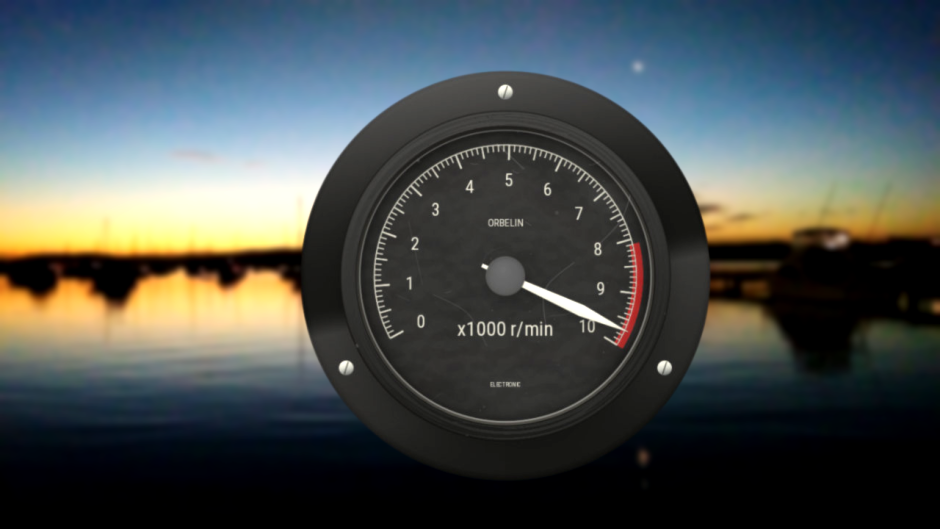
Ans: {"value": 9700, "unit": "rpm"}
